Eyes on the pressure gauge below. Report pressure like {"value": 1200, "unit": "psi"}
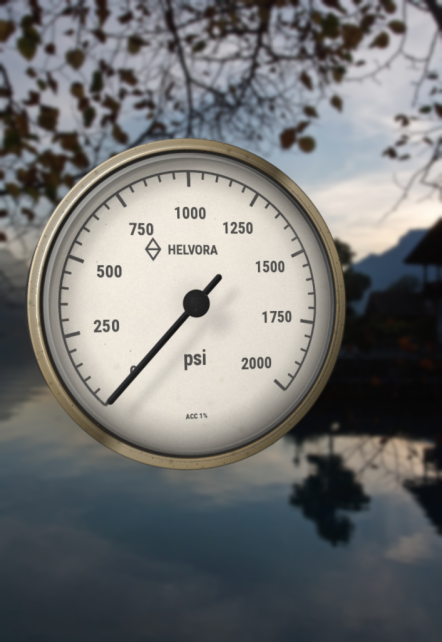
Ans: {"value": 0, "unit": "psi"}
